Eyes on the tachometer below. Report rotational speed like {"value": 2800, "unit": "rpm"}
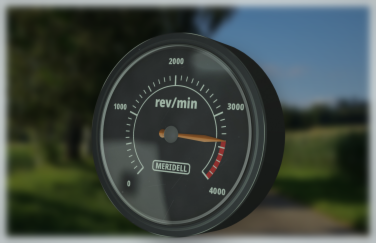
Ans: {"value": 3400, "unit": "rpm"}
